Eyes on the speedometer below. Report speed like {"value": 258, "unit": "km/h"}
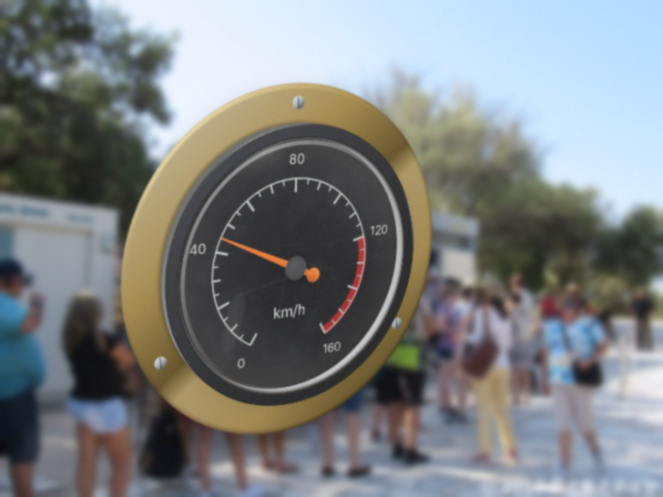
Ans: {"value": 45, "unit": "km/h"}
